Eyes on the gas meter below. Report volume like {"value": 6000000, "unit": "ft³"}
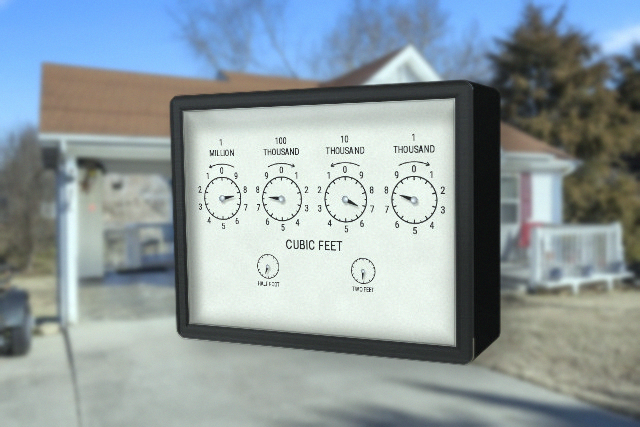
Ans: {"value": 776800, "unit": "ft³"}
